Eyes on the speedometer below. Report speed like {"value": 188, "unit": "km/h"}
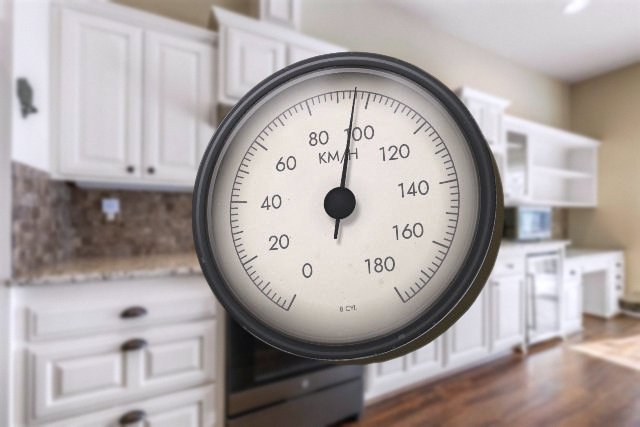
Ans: {"value": 96, "unit": "km/h"}
